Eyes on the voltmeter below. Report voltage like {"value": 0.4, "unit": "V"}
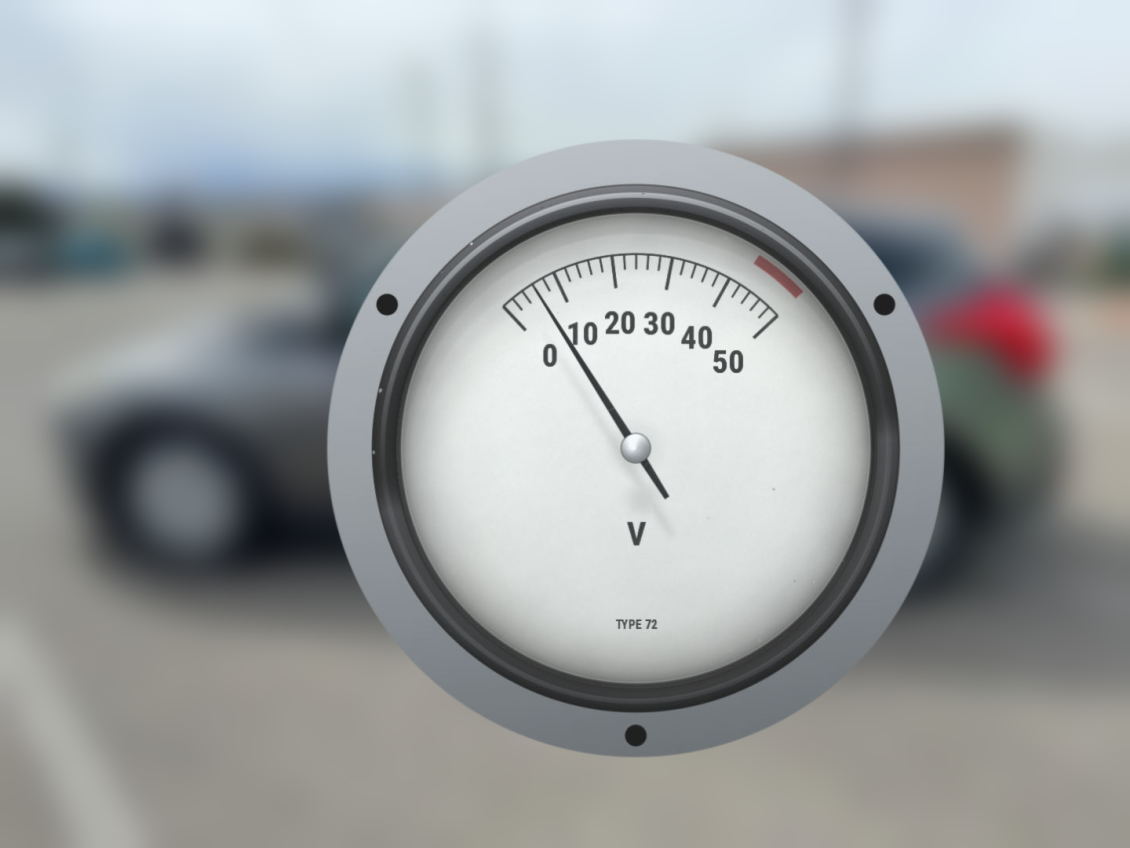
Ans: {"value": 6, "unit": "V"}
